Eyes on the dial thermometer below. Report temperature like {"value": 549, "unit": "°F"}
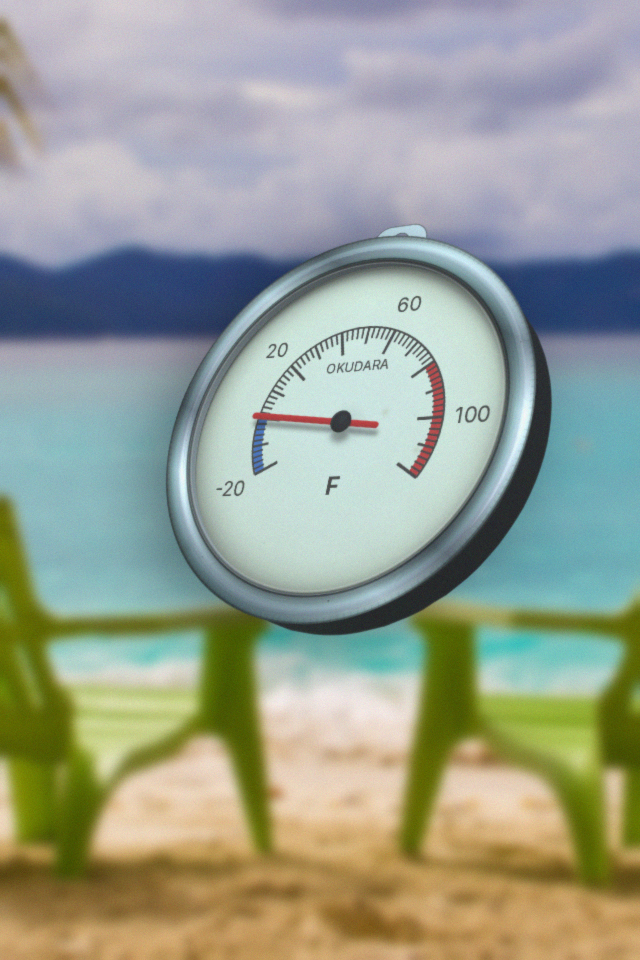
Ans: {"value": 0, "unit": "°F"}
